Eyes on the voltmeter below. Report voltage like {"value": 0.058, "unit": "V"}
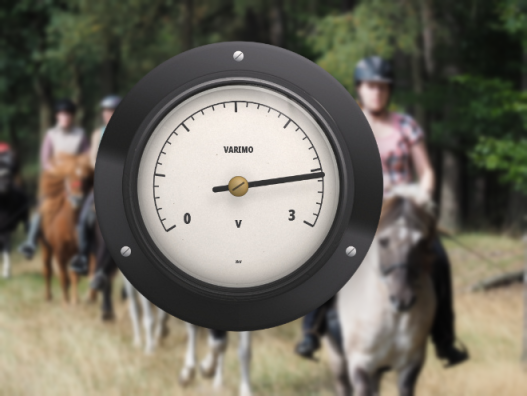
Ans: {"value": 2.55, "unit": "V"}
